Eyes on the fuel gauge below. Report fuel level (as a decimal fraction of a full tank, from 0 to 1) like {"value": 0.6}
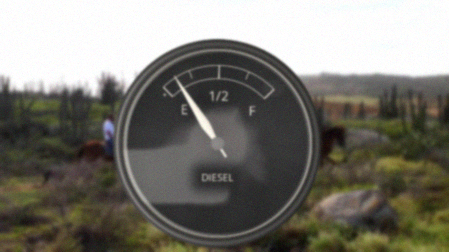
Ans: {"value": 0.125}
